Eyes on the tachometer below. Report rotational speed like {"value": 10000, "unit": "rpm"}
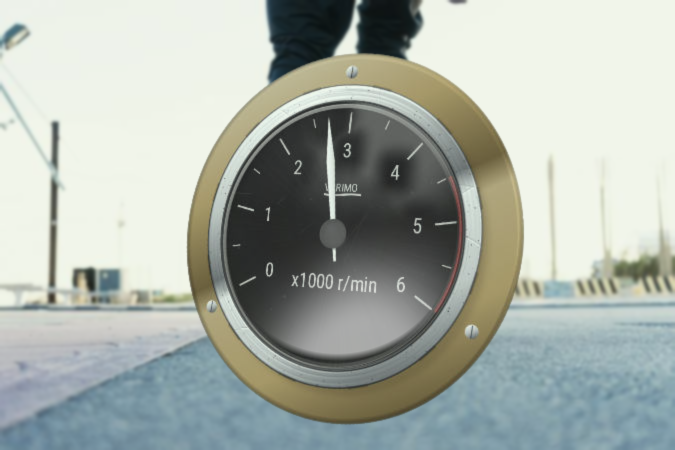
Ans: {"value": 2750, "unit": "rpm"}
